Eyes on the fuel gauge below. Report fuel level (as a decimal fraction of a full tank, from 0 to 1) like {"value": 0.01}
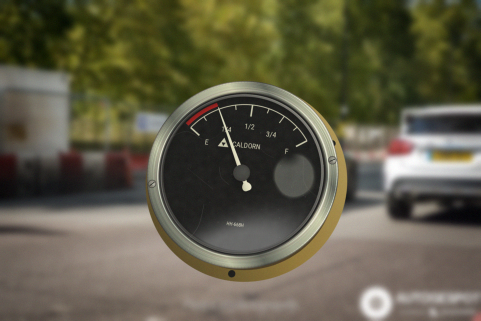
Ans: {"value": 0.25}
